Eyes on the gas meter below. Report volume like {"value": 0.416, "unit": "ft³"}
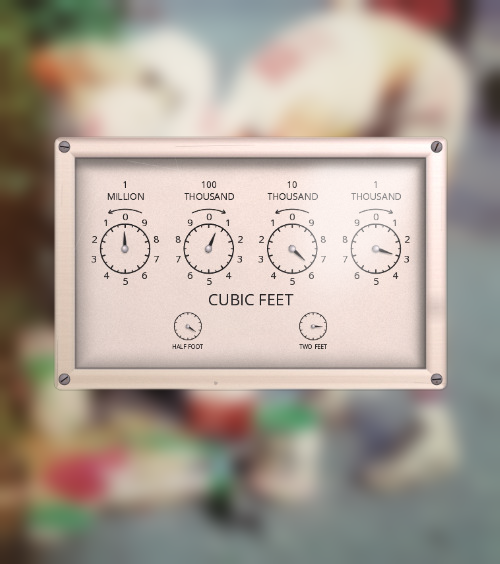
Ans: {"value": 6300, "unit": "ft³"}
